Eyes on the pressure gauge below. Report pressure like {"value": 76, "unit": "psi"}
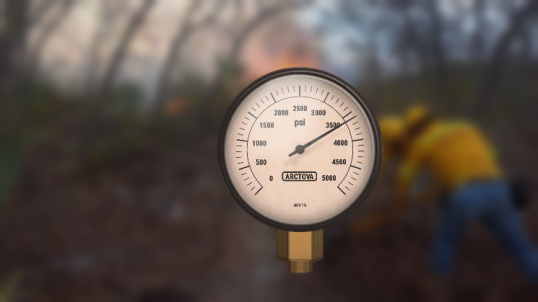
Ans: {"value": 3600, "unit": "psi"}
